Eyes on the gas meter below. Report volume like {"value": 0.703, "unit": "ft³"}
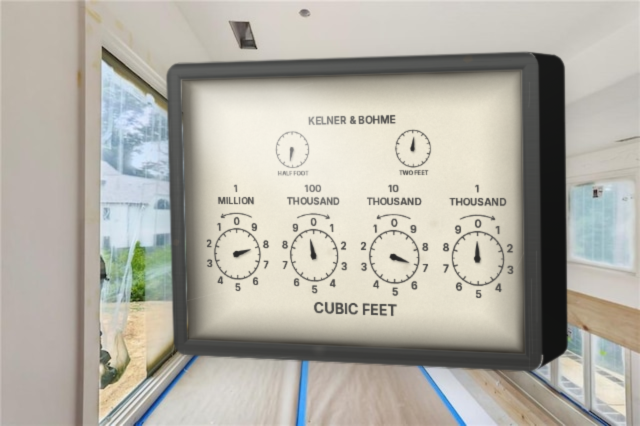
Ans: {"value": 797000, "unit": "ft³"}
